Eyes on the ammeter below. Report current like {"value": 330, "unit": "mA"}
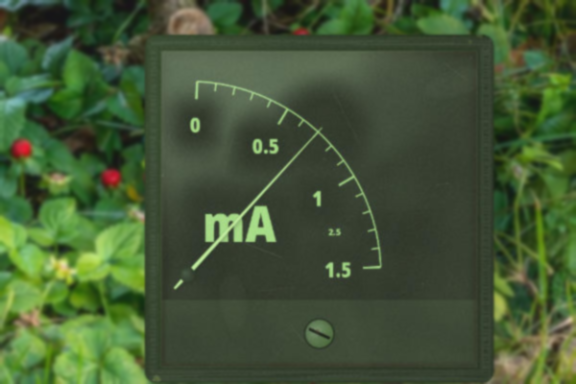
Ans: {"value": 0.7, "unit": "mA"}
